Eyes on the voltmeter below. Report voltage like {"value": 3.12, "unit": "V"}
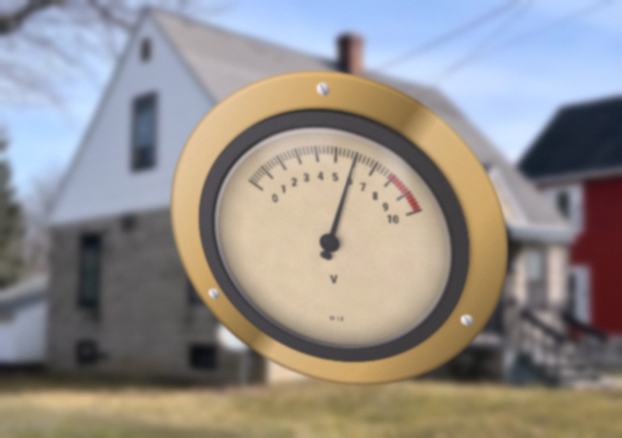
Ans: {"value": 6, "unit": "V"}
